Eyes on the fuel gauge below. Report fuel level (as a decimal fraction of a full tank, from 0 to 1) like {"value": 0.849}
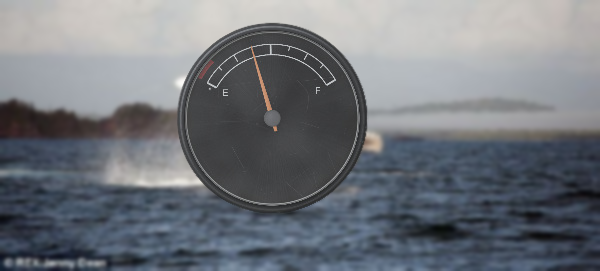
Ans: {"value": 0.375}
